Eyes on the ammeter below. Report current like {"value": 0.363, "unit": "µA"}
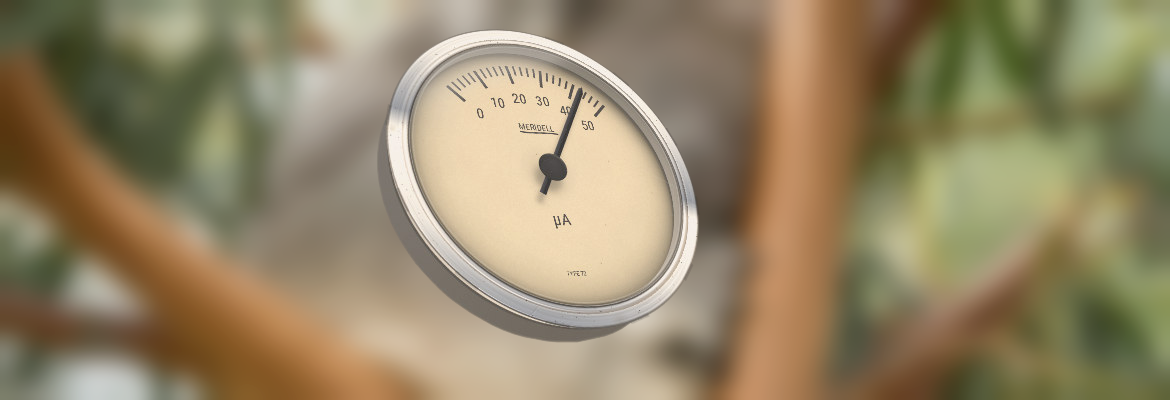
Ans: {"value": 42, "unit": "µA"}
